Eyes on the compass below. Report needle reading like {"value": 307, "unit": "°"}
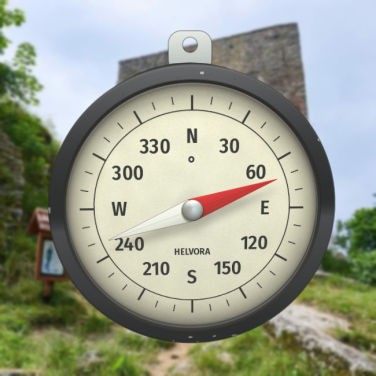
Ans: {"value": 70, "unit": "°"}
